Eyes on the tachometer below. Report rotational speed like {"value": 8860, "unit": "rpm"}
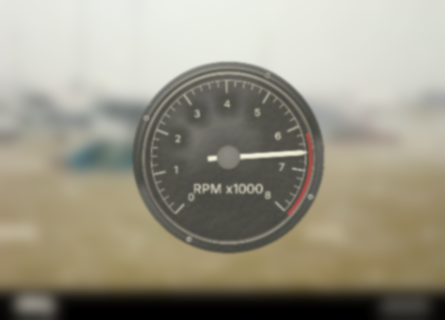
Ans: {"value": 6600, "unit": "rpm"}
